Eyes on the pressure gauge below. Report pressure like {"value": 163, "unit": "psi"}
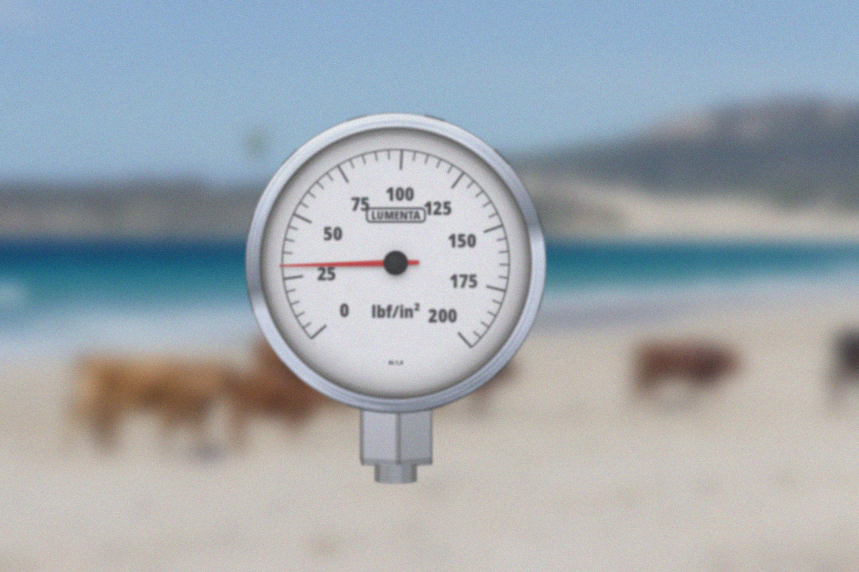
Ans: {"value": 30, "unit": "psi"}
